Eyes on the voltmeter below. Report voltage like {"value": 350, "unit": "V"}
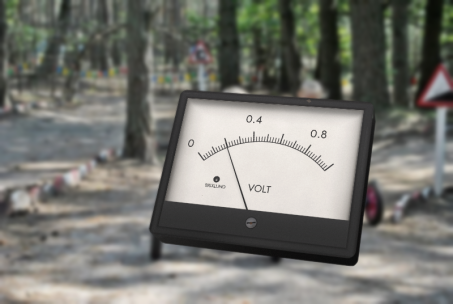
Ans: {"value": 0.2, "unit": "V"}
